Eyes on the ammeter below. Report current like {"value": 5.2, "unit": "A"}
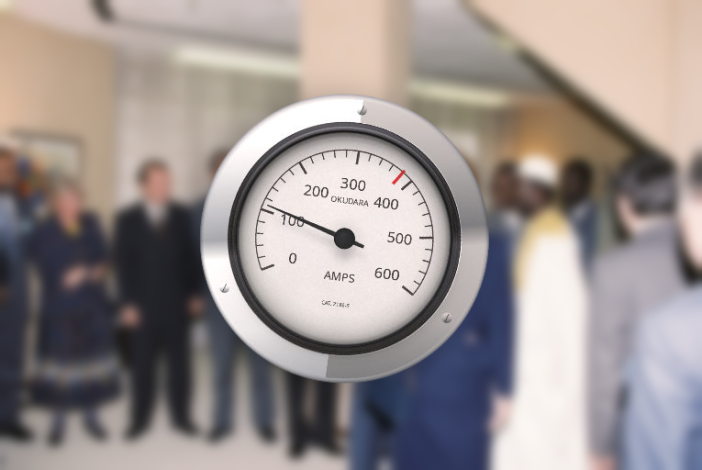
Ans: {"value": 110, "unit": "A"}
